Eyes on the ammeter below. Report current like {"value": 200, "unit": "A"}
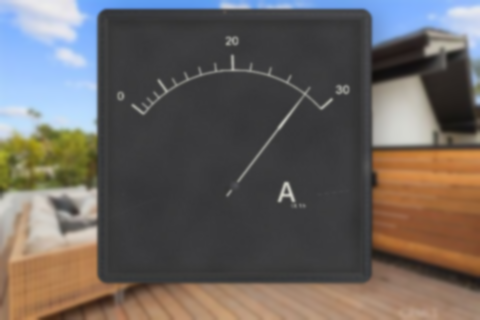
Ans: {"value": 28, "unit": "A"}
